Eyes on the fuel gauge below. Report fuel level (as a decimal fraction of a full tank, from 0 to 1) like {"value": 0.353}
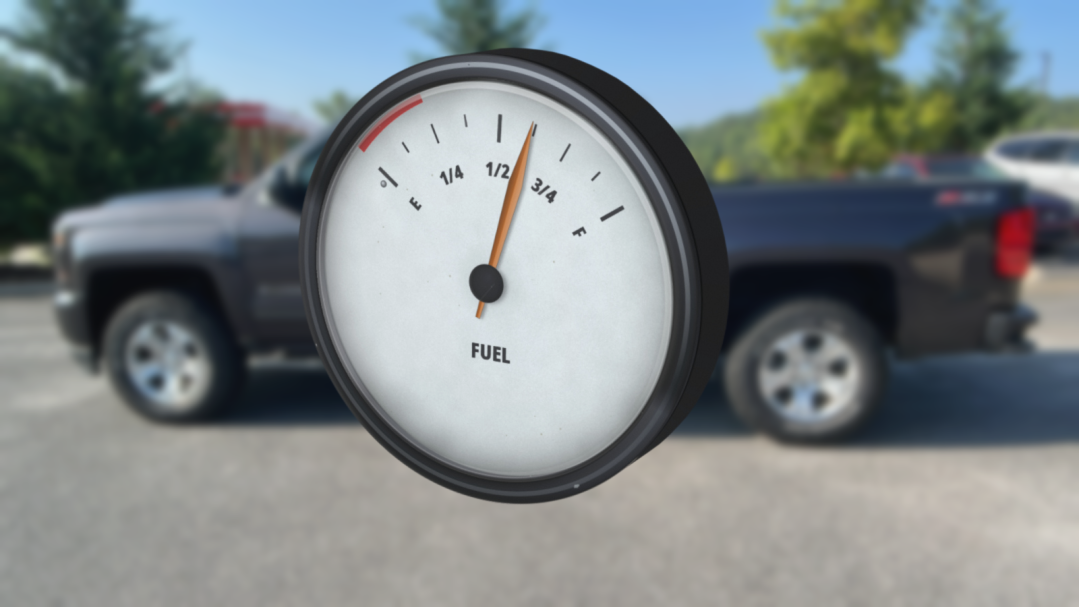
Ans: {"value": 0.625}
